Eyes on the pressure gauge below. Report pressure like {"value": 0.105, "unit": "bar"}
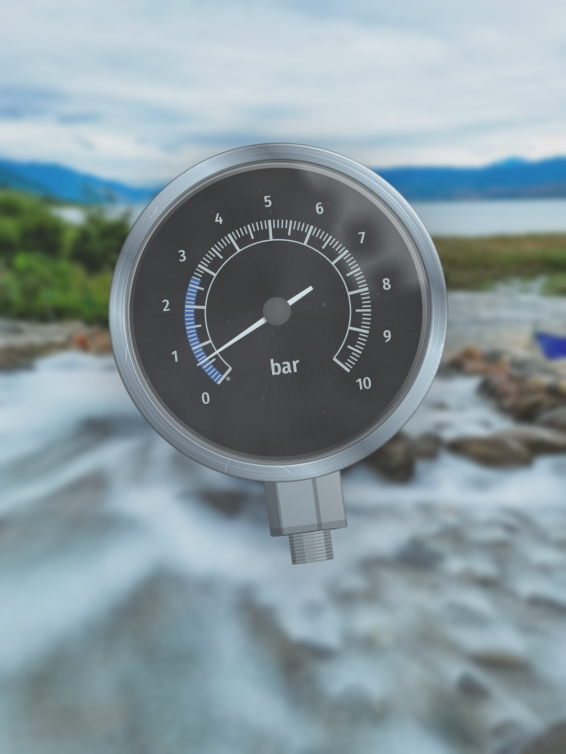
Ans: {"value": 0.6, "unit": "bar"}
